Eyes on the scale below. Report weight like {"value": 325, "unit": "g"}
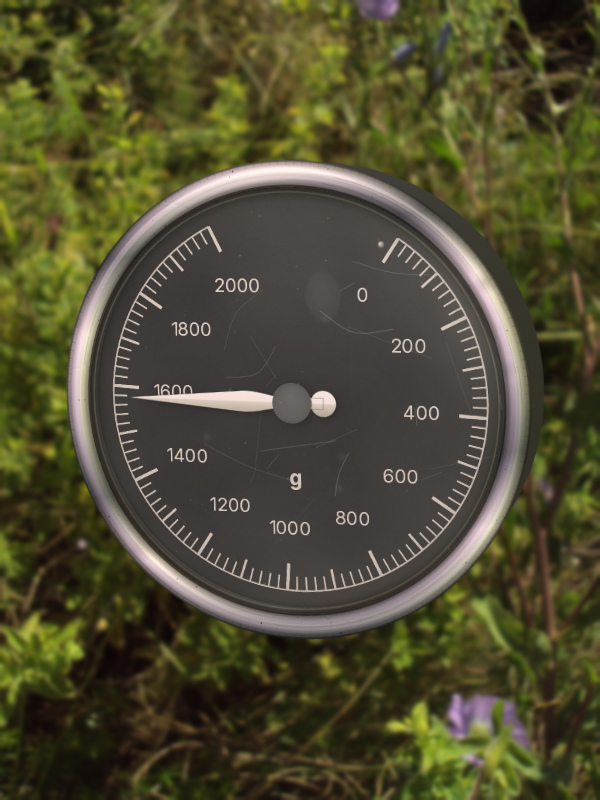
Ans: {"value": 1580, "unit": "g"}
